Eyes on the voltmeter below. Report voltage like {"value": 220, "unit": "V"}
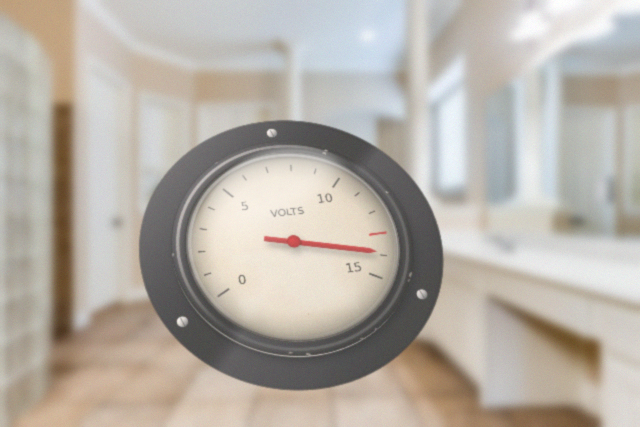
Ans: {"value": 14, "unit": "V"}
